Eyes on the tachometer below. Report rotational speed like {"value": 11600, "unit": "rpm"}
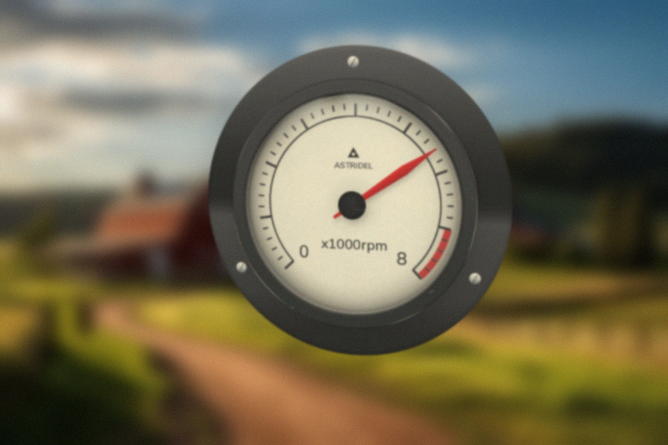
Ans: {"value": 5600, "unit": "rpm"}
